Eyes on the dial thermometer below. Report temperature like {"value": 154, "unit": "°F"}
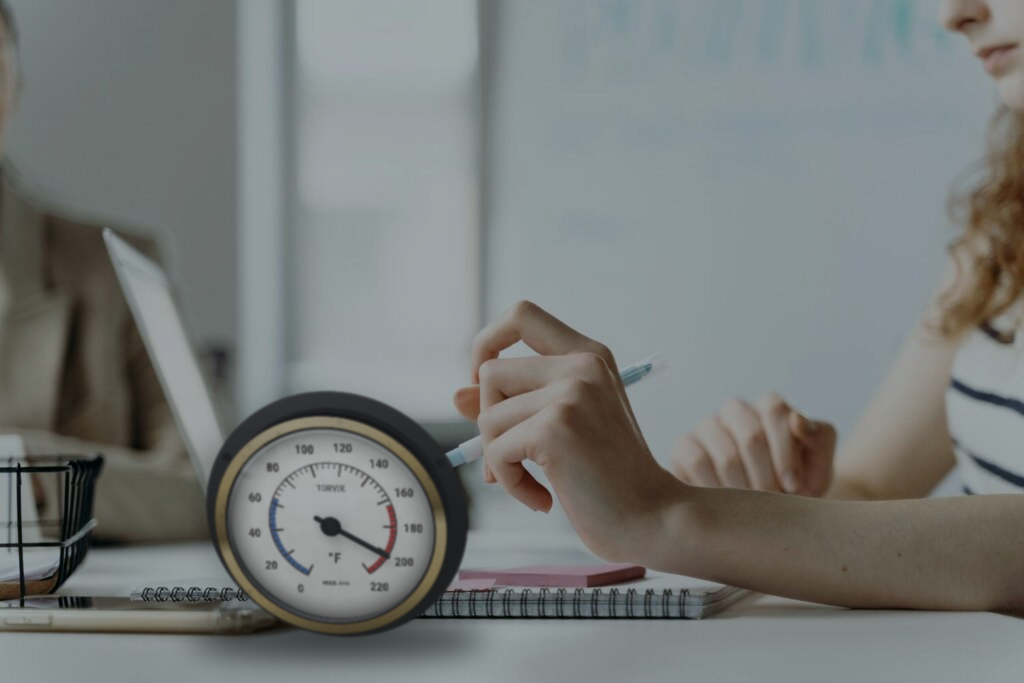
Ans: {"value": 200, "unit": "°F"}
